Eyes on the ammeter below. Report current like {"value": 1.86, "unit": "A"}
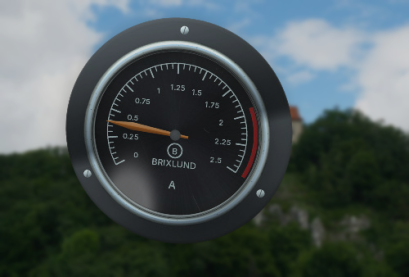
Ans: {"value": 0.4, "unit": "A"}
